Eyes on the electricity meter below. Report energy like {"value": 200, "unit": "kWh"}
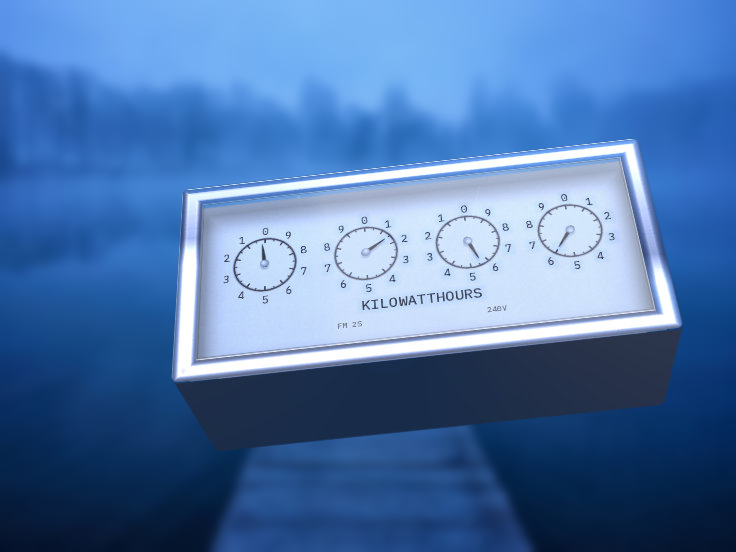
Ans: {"value": 156, "unit": "kWh"}
